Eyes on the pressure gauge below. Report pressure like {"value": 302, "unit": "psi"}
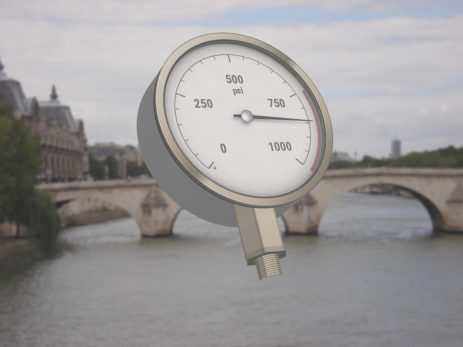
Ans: {"value": 850, "unit": "psi"}
